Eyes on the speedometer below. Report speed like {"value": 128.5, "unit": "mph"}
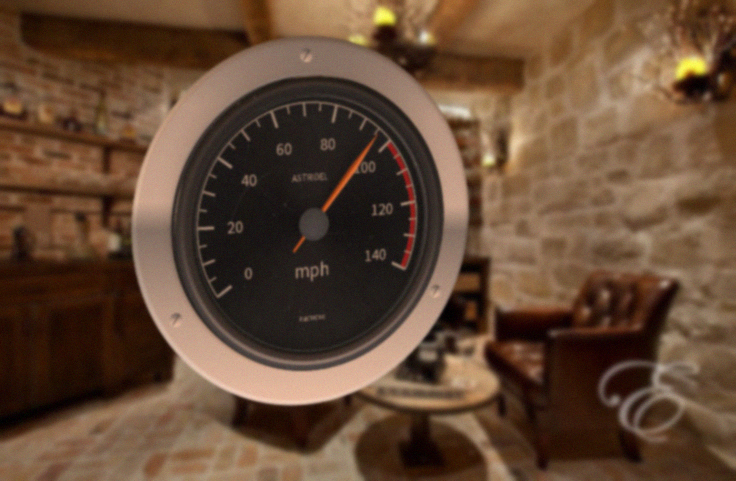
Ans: {"value": 95, "unit": "mph"}
